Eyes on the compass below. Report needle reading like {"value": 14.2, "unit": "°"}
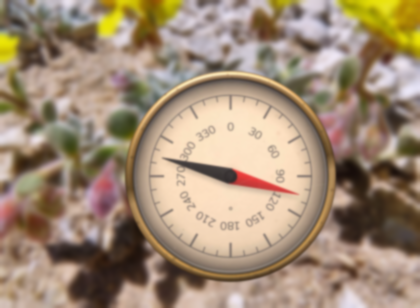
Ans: {"value": 105, "unit": "°"}
